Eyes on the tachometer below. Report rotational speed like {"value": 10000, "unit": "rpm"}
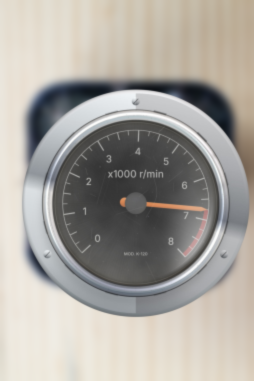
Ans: {"value": 6750, "unit": "rpm"}
